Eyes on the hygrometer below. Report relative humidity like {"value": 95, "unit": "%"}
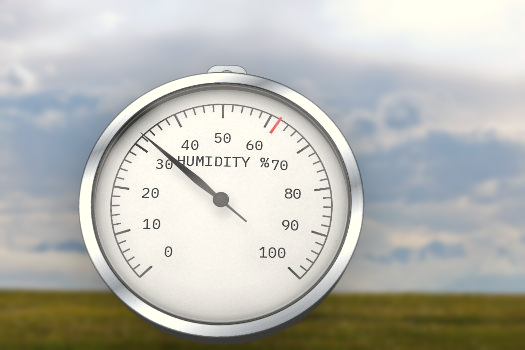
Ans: {"value": 32, "unit": "%"}
